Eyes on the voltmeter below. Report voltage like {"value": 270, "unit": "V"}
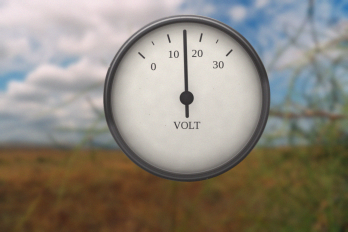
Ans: {"value": 15, "unit": "V"}
